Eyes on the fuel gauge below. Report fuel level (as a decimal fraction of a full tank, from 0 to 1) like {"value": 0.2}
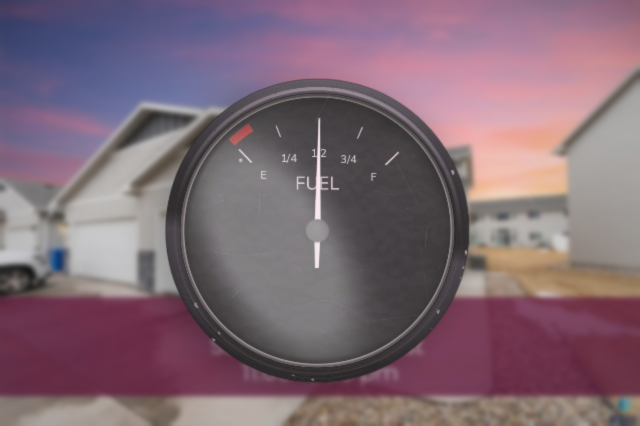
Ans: {"value": 0.5}
